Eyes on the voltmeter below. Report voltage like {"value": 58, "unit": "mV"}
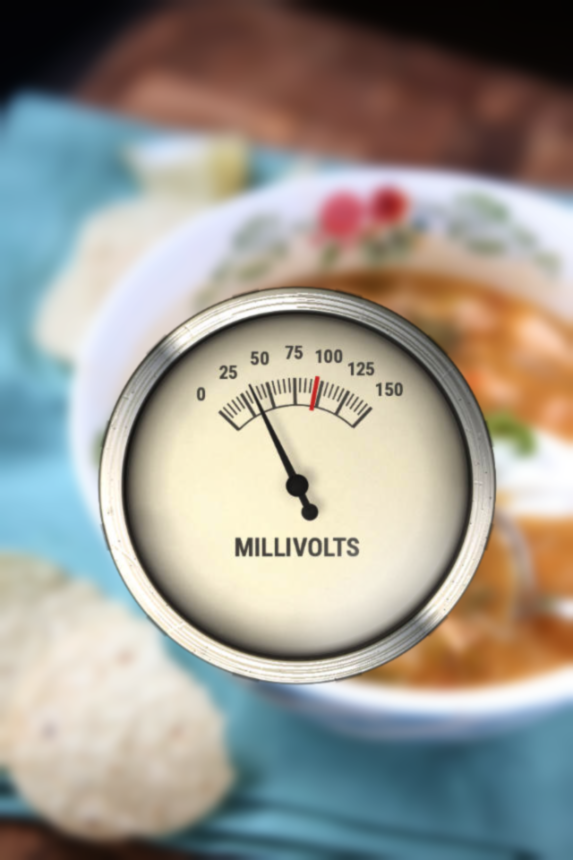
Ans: {"value": 35, "unit": "mV"}
